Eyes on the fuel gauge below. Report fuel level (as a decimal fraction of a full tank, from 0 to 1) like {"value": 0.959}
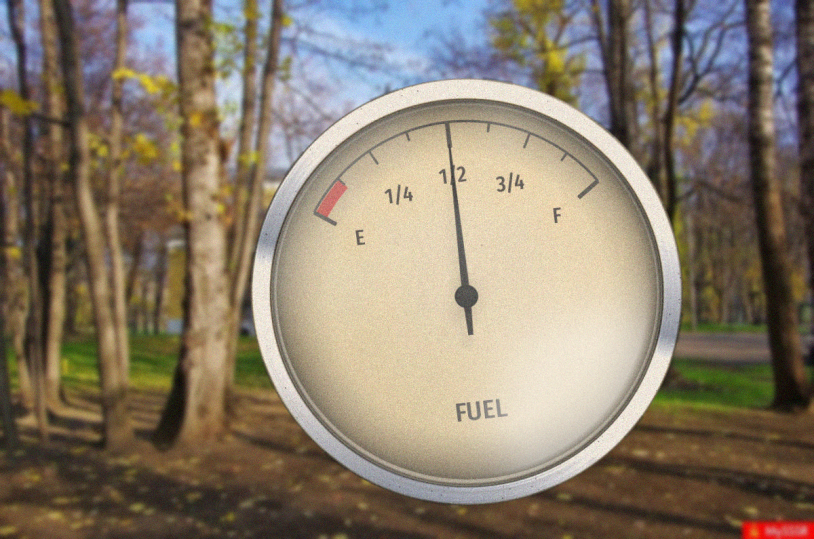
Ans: {"value": 0.5}
